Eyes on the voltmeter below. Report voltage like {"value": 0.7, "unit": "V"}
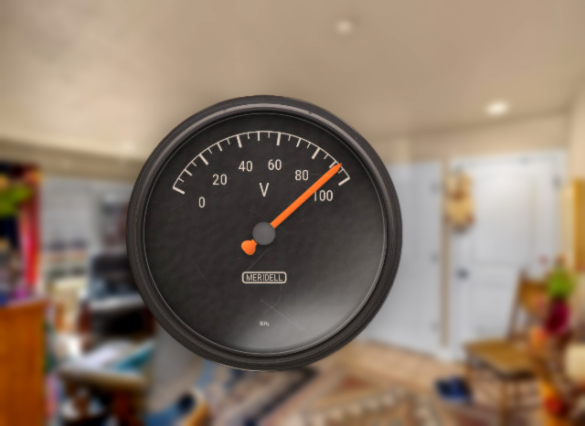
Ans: {"value": 92.5, "unit": "V"}
